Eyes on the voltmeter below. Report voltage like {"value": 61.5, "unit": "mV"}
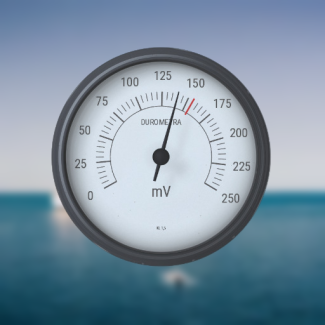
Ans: {"value": 140, "unit": "mV"}
